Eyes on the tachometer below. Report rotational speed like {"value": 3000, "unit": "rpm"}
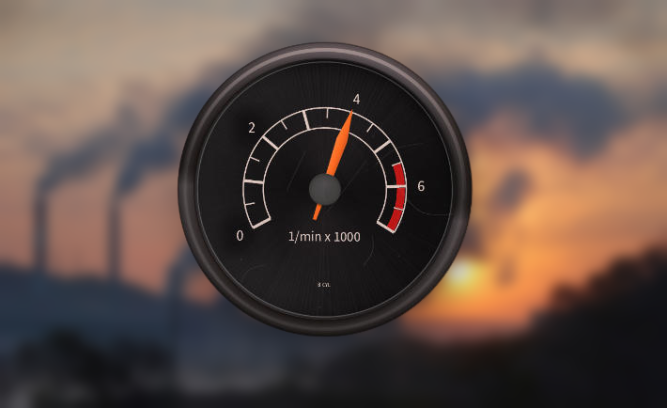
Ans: {"value": 4000, "unit": "rpm"}
